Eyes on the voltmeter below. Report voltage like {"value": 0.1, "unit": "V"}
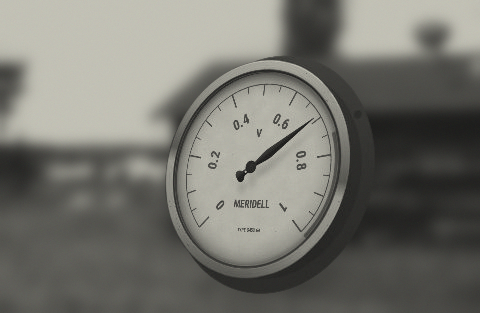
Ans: {"value": 0.7, "unit": "V"}
